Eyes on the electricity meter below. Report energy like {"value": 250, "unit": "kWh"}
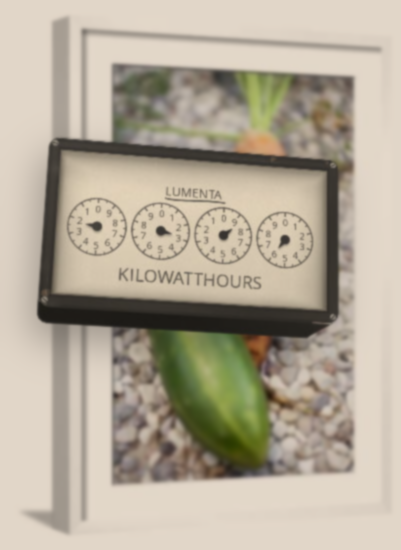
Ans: {"value": 2286, "unit": "kWh"}
